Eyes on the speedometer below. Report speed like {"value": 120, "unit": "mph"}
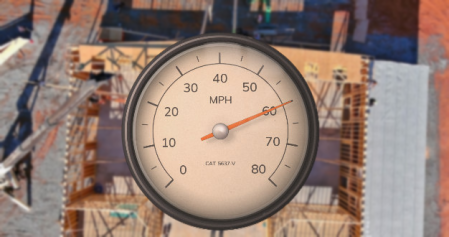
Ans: {"value": 60, "unit": "mph"}
